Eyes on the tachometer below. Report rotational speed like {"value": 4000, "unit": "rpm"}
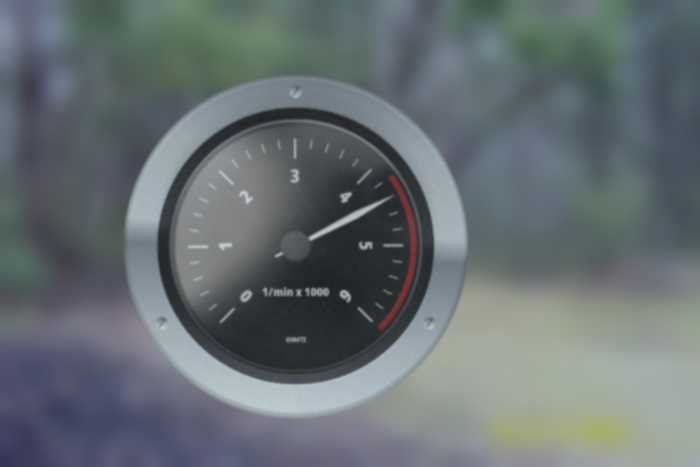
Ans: {"value": 4400, "unit": "rpm"}
